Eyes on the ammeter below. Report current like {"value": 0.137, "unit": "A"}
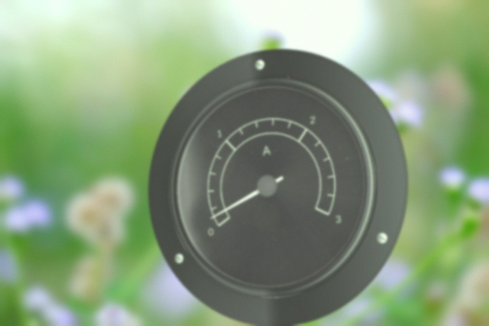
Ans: {"value": 0.1, "unit": "A"}
